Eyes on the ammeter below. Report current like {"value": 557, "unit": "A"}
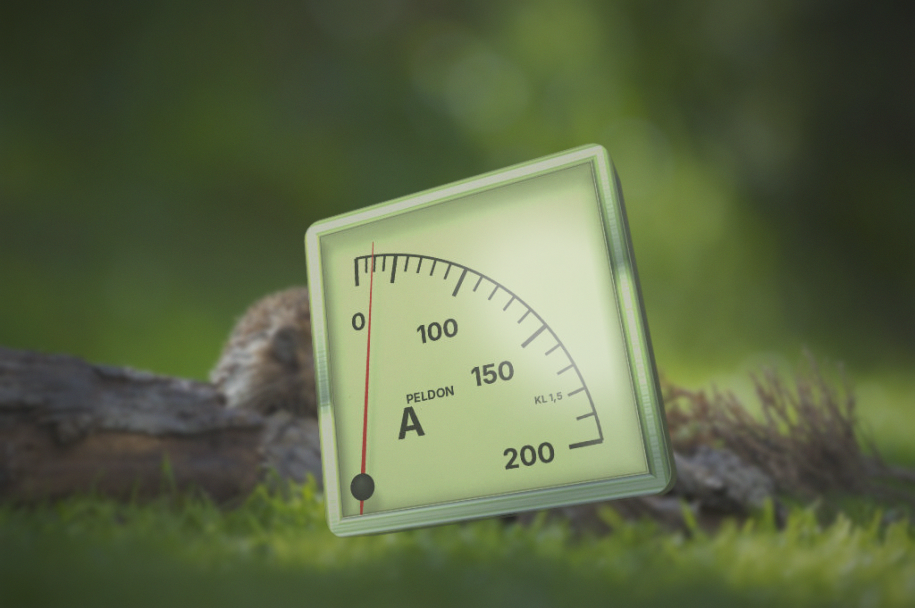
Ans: {"value": 30, "unit": "A"}
